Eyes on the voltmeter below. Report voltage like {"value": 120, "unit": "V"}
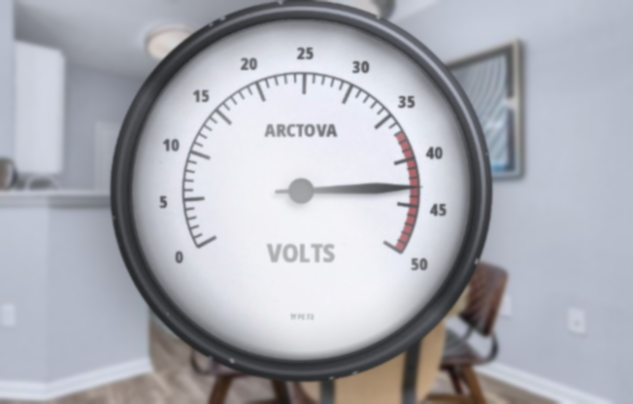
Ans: {"value": 43, "unit": "V"}
